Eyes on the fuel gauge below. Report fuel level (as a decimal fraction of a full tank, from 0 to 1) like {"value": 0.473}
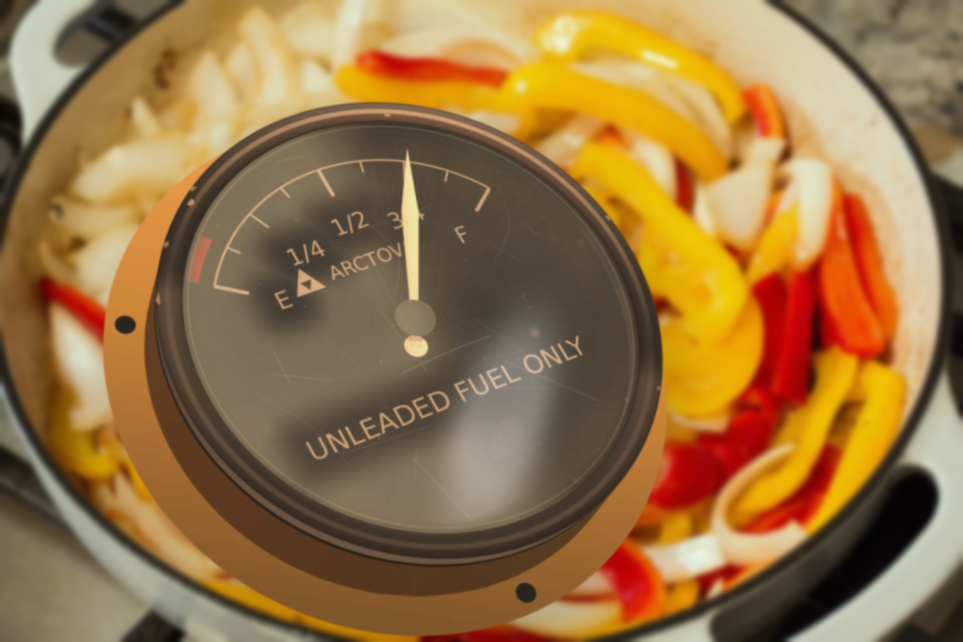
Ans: {"value": 0.75}
